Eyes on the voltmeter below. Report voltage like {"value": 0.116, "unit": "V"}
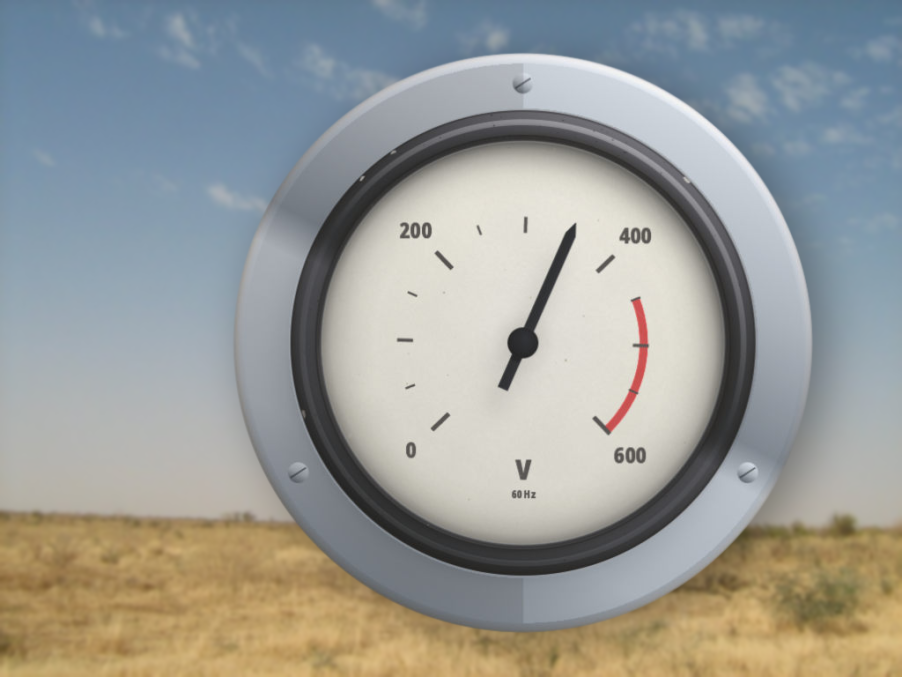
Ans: {"value": 350, "unit": "V"}
